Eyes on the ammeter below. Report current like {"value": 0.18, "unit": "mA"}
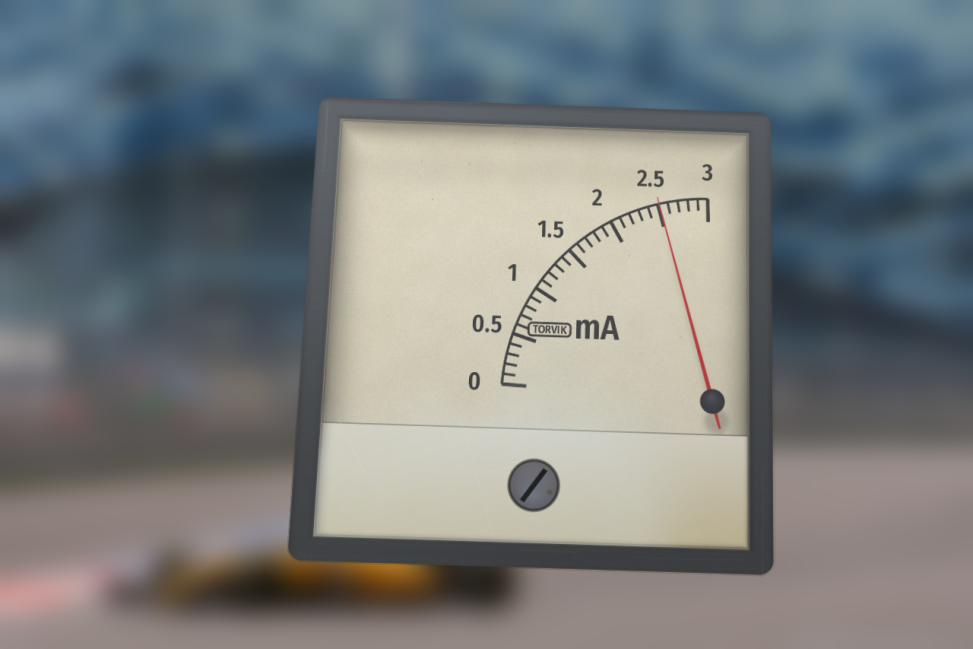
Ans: {"value": 2.5, "unit": "mA"}
